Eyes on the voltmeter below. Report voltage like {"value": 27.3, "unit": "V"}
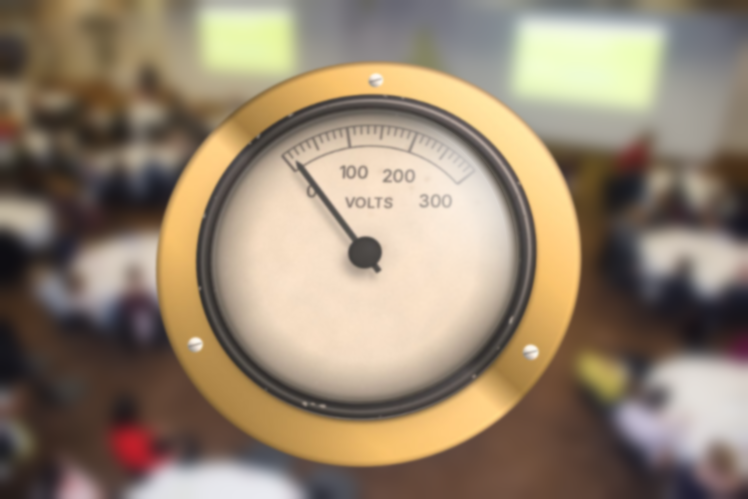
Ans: {"value": 10, "unit": "V"}
